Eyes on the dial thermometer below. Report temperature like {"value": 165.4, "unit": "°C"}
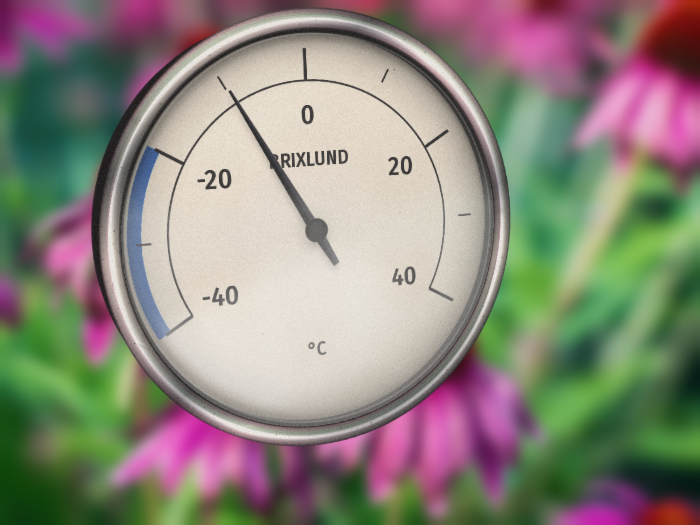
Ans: {"value": -10, "unit": "°C"}
